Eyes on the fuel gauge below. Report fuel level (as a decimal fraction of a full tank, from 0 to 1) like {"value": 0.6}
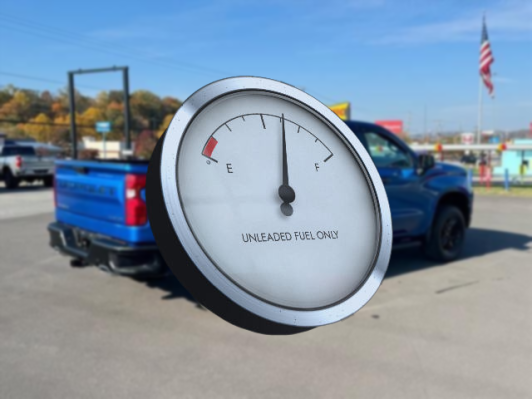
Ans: {"value": 0.625}
